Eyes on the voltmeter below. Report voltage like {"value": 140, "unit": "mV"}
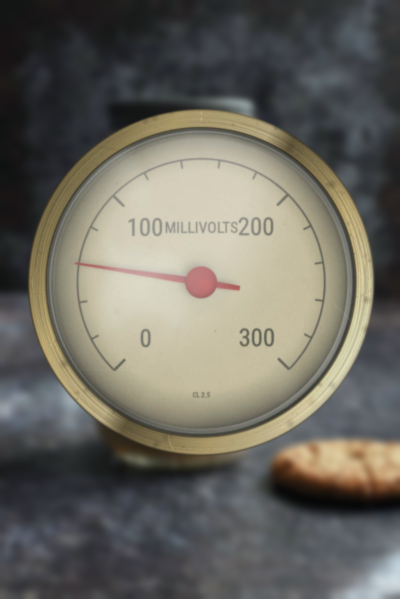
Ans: {"value": 60, "unit": "mV"}
